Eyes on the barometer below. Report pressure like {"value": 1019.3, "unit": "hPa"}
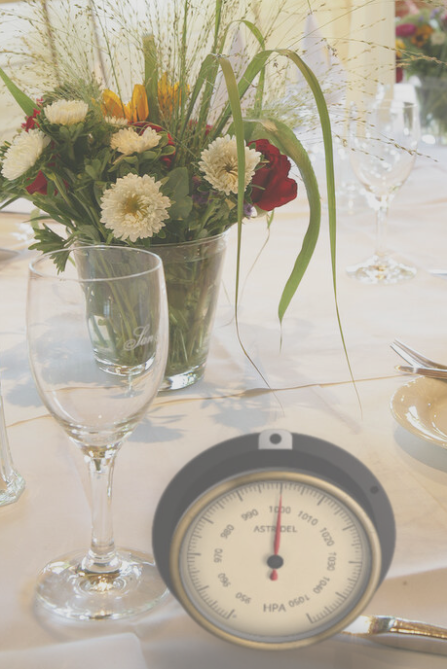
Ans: {"value": 1000, "unit": "hPa"}
